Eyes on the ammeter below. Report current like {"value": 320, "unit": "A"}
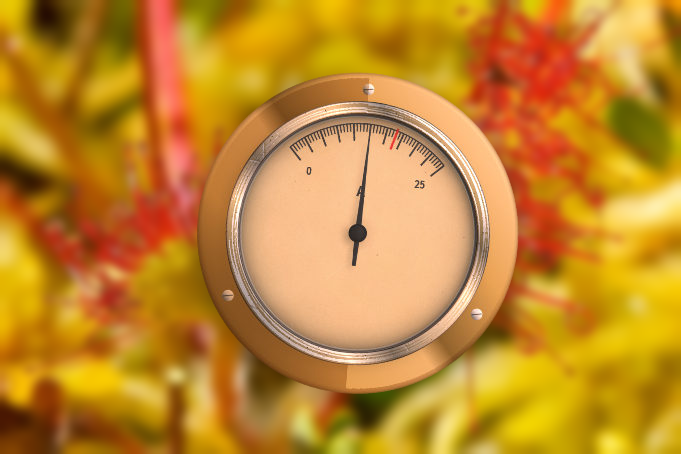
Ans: {"value": 12.5, "unit": "A"}
